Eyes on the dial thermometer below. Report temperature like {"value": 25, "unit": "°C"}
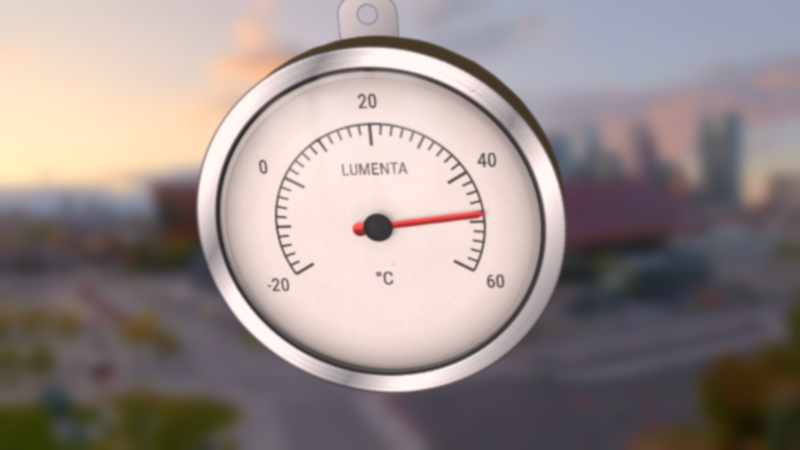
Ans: {"value": 48, "unit": "°C"}
